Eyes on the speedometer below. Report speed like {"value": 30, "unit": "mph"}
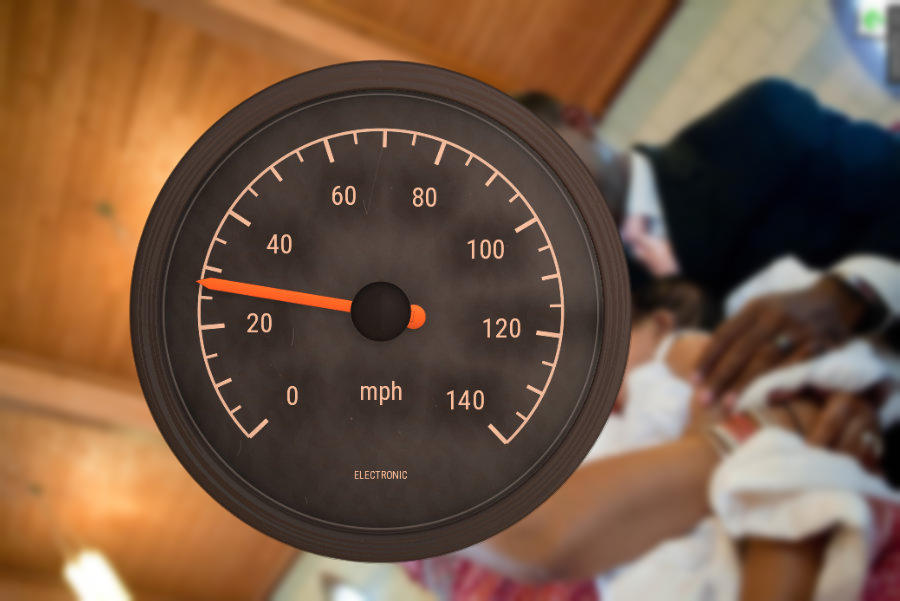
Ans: {"value": 27.5, "unit": "mph"}
